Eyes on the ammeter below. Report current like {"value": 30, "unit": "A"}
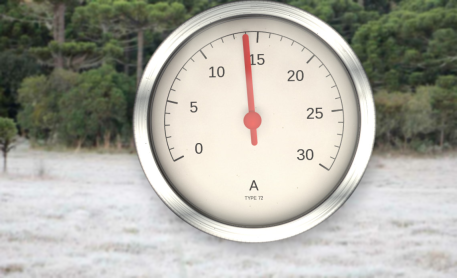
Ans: {"value": 14, "unit": "A"}
